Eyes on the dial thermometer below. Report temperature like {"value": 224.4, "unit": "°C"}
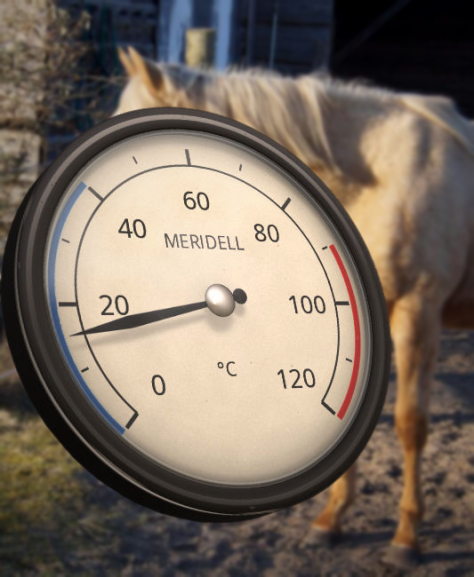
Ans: {"value": 15, "unit": "°C"}
